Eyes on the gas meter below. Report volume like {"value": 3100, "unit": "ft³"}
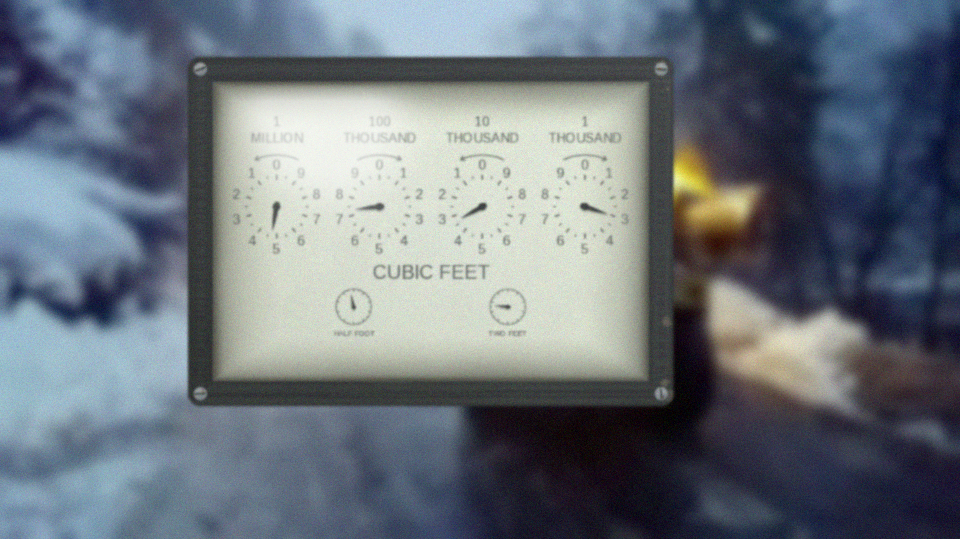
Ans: {"value": 473300, "unit": "ft³"}
